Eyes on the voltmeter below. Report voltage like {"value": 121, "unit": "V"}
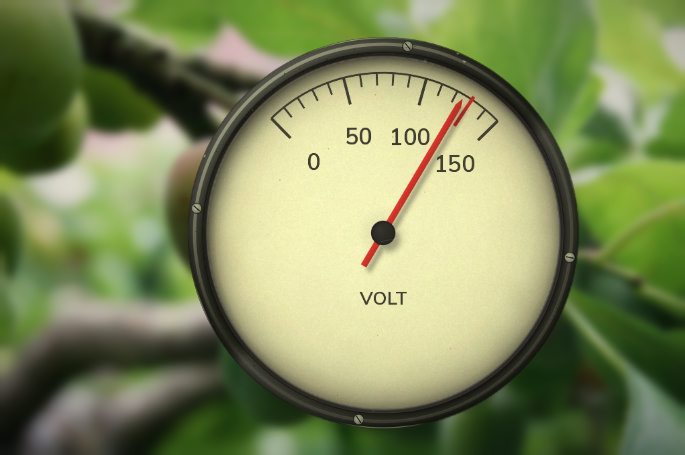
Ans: {"value": 125, "unit": "V"}
